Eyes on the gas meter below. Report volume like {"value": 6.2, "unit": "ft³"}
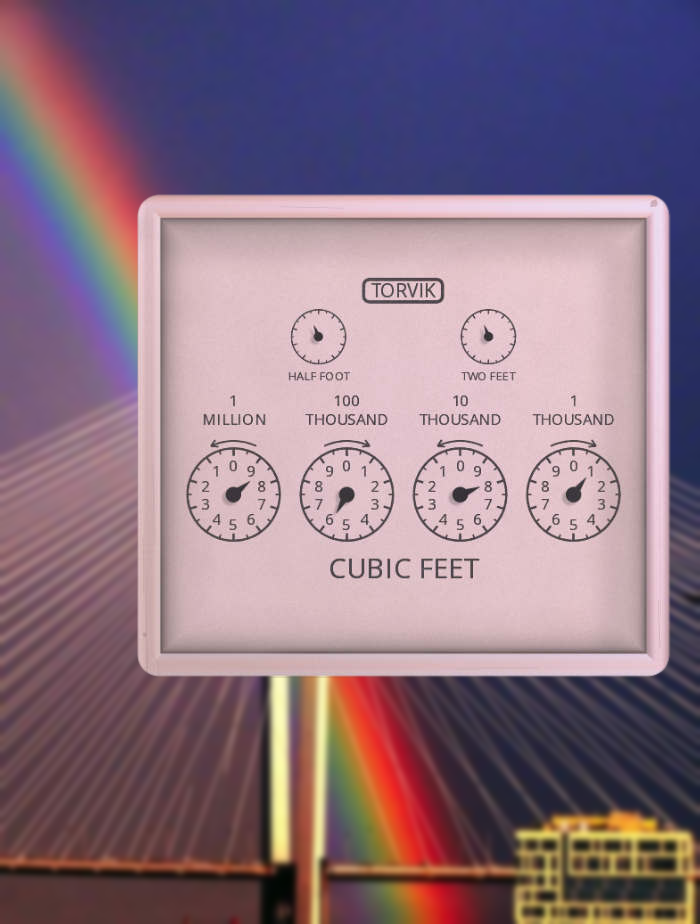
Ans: {"value": 858100, "unit": "ft³"}
